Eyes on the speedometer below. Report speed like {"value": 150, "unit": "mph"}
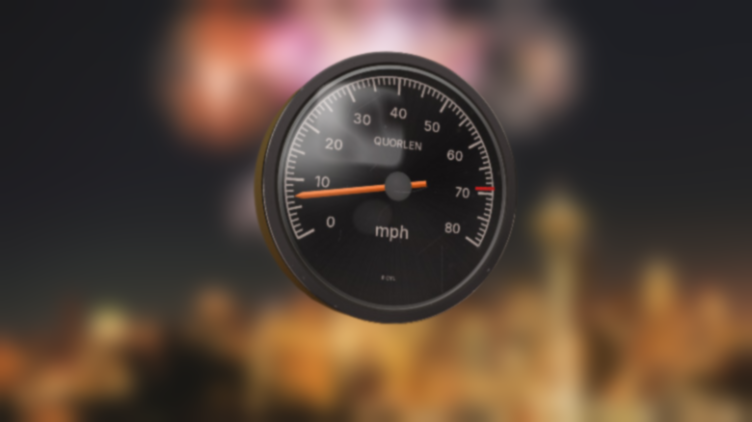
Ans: {"value": 7, "unit": "mph"}
